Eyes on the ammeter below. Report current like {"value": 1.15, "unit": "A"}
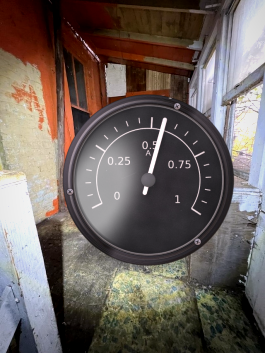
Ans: {"value": 0.55, "unit": "A"}
